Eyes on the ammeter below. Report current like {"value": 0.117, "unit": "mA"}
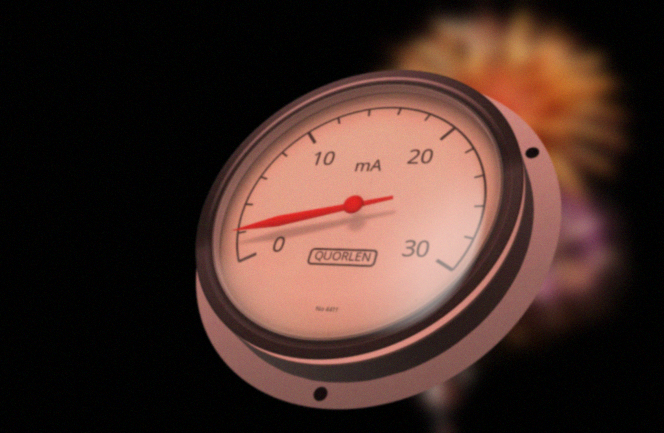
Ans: {"value": 2, "unit": "mA"}
